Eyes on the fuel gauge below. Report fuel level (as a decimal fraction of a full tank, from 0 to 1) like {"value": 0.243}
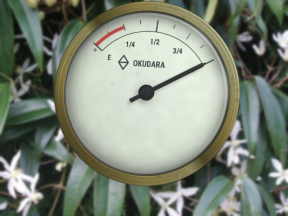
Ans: {"value": 1}
